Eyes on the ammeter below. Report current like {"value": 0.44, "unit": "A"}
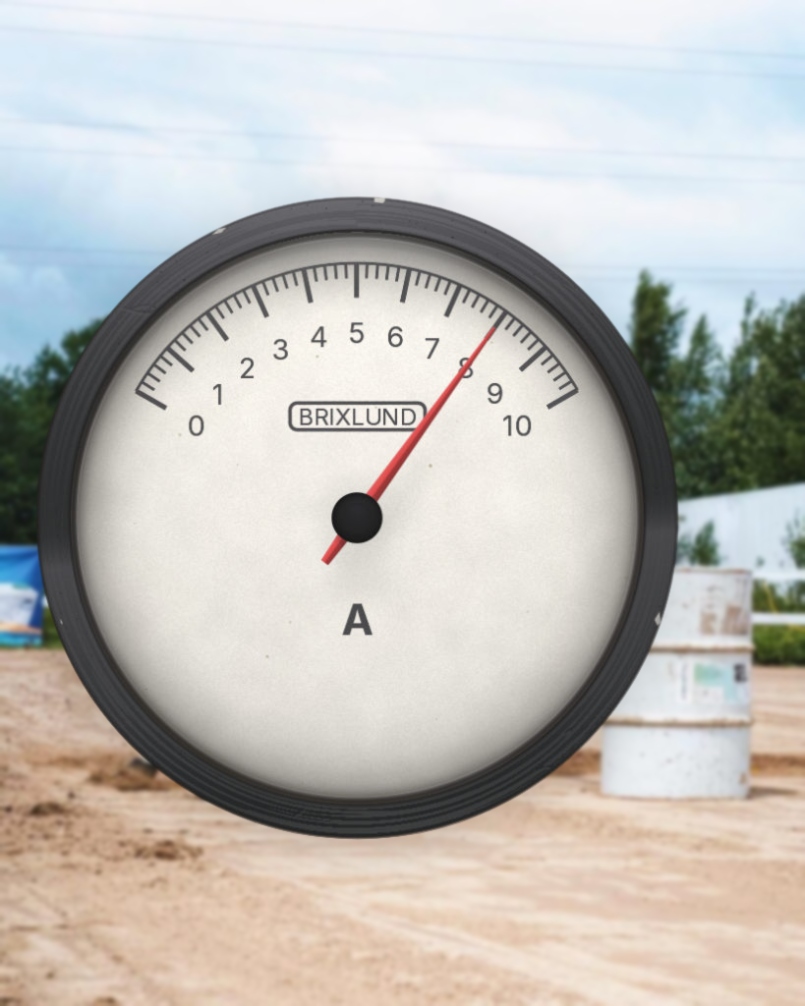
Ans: {"value": 8, "unit": "A"}
